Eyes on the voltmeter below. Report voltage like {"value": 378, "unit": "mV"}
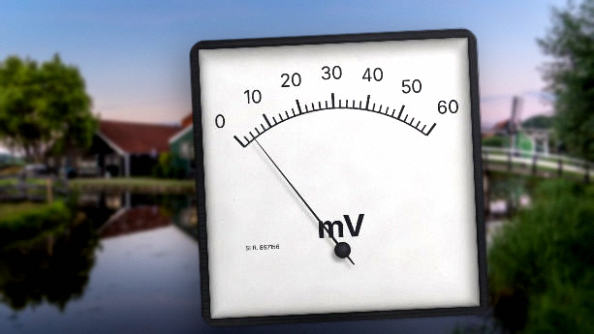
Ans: {"value": 4, "unit": "mV"}
